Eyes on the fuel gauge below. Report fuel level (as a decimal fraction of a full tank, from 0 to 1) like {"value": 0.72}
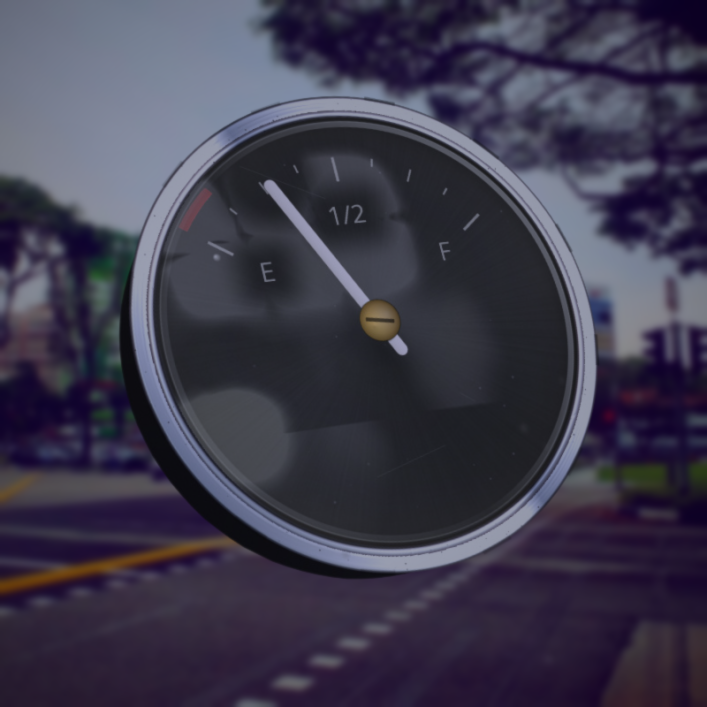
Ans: {"value": 0.25}
